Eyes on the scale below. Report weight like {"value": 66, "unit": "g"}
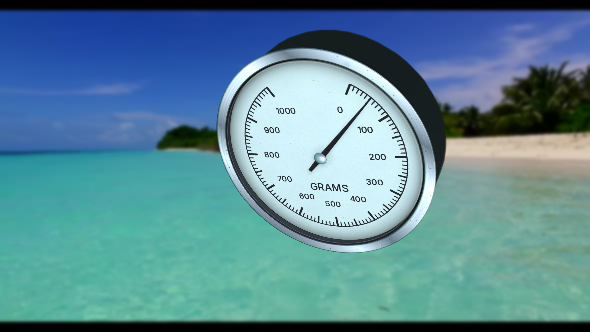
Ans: {"value": 50, "unit": "g"}
